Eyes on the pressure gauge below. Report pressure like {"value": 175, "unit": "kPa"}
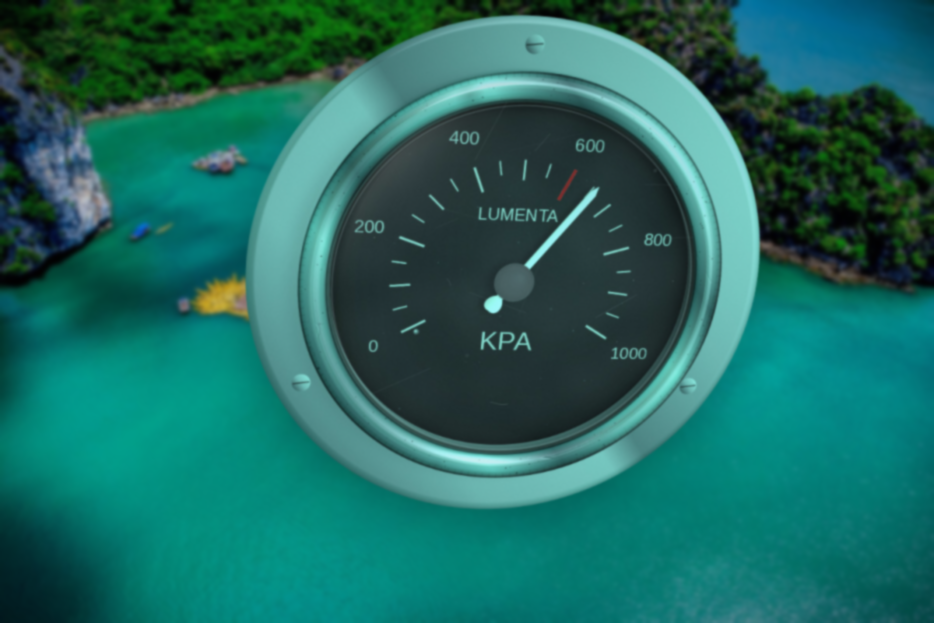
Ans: {"value": 650, "unit": "kPa"}
